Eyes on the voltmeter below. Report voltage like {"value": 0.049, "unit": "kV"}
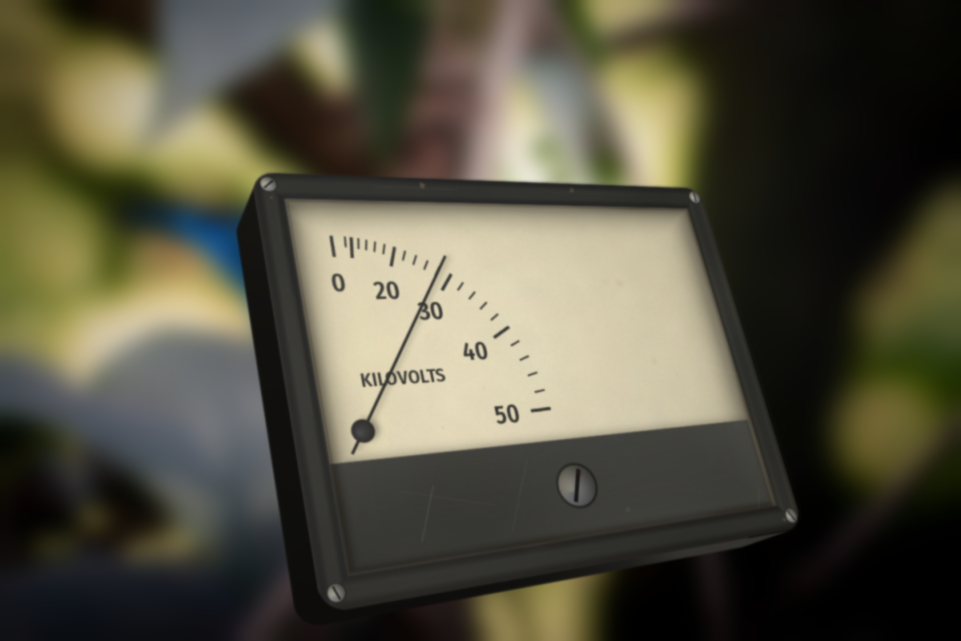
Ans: {"value": 28, "unit": "kV"}
